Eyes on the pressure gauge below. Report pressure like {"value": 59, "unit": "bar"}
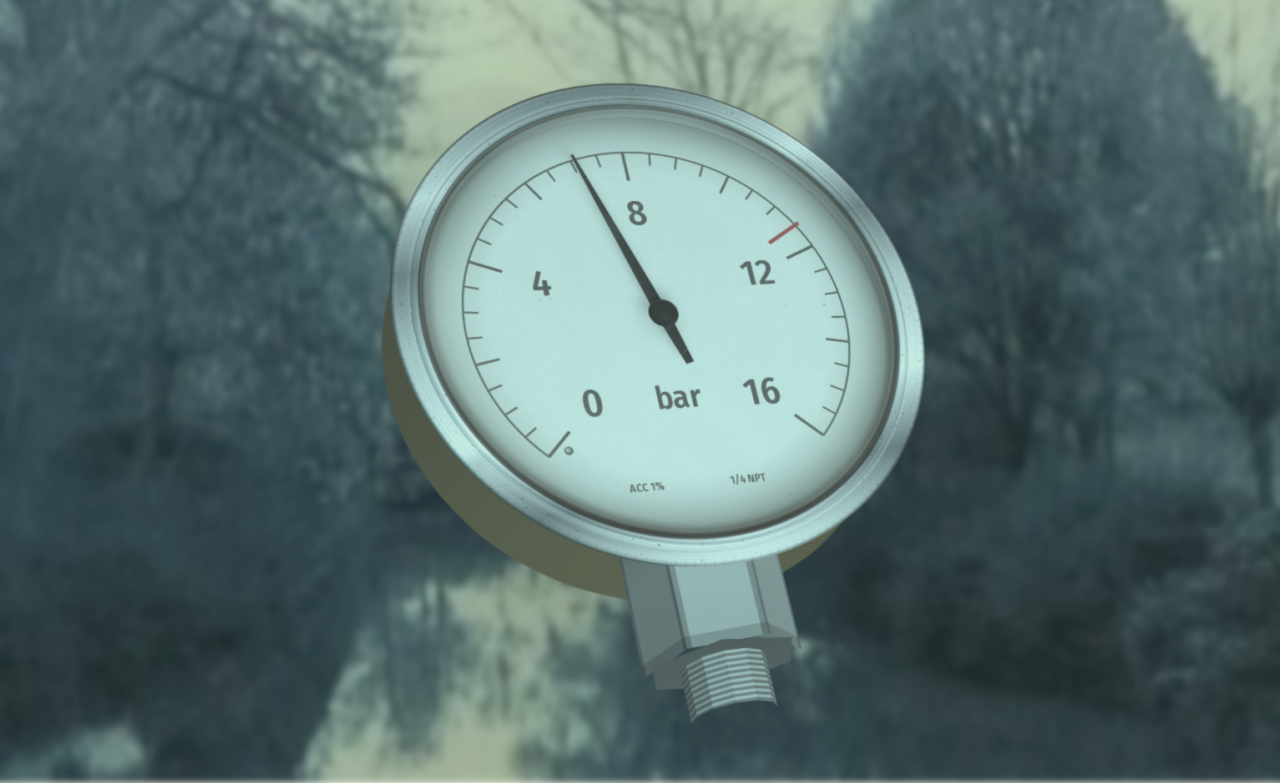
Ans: {"value": 7, "unit": "bar"}
